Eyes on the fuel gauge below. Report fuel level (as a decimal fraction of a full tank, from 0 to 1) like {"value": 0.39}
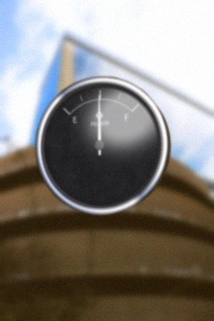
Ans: {"value": 0.5}
